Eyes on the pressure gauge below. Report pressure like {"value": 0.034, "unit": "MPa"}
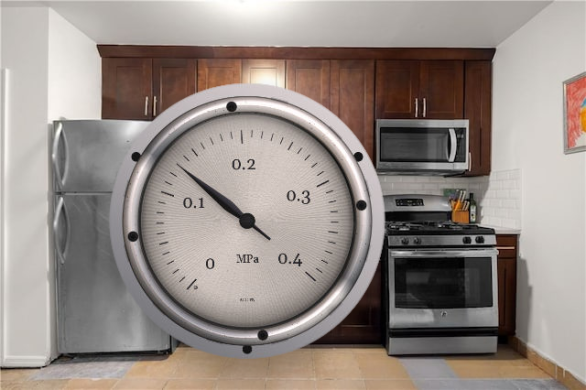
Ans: {"value": 0.13, "unit": "MPa"}
